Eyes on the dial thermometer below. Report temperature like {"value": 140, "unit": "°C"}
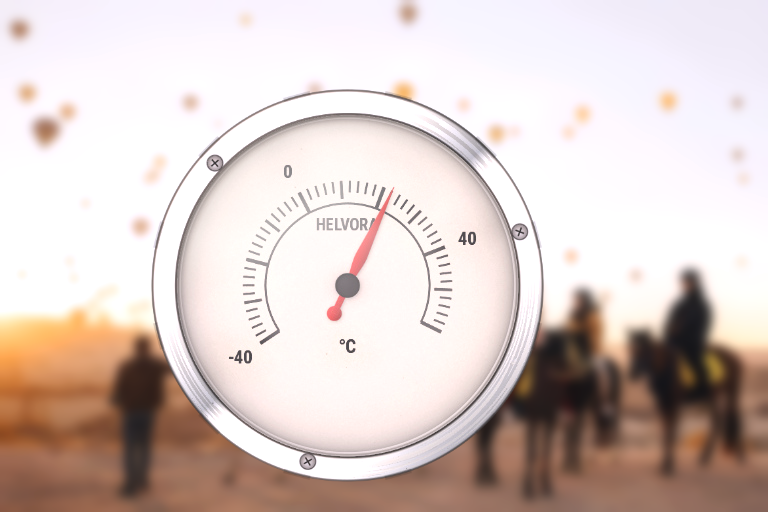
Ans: {"value": 22, "unit": "°C"}
